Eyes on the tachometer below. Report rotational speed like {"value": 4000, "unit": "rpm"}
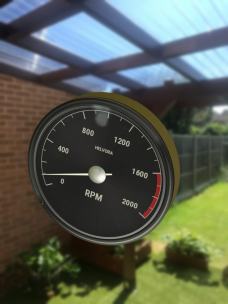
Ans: {"value": 100, "unit": "rpm"}
